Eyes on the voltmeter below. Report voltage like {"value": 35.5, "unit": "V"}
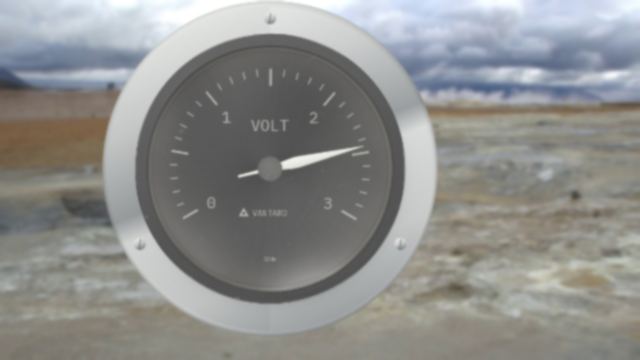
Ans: {"value": 2.45, "unit": "V"}
